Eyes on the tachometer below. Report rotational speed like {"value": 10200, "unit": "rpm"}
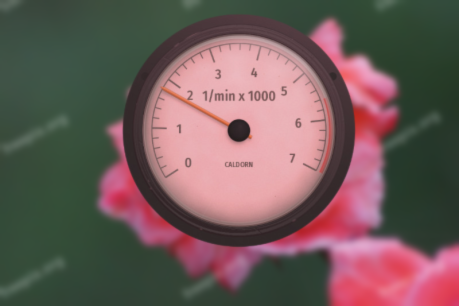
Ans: {"value": 1800, "unit": "rpm"}
